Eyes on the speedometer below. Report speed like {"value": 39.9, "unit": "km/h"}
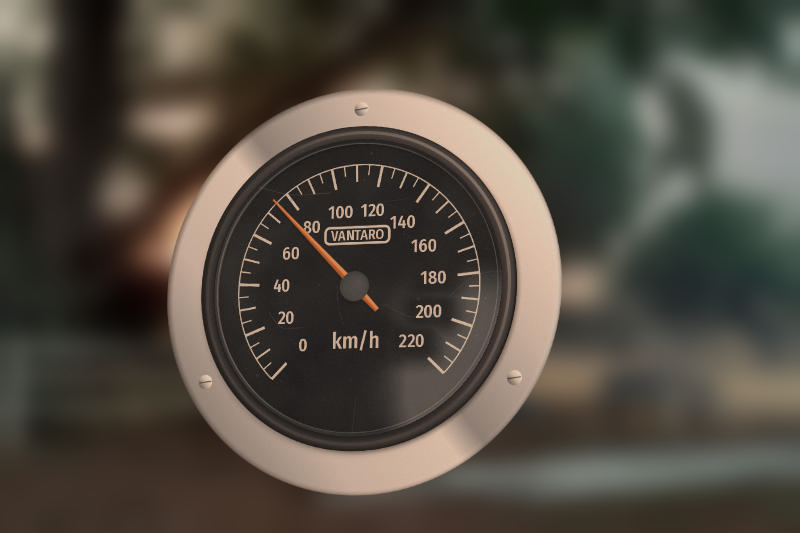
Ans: {"value": 75, "unit": "km/h"}
